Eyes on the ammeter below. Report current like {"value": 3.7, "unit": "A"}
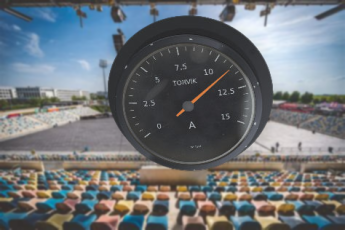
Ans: {"value": 11, "unit": "A"}
